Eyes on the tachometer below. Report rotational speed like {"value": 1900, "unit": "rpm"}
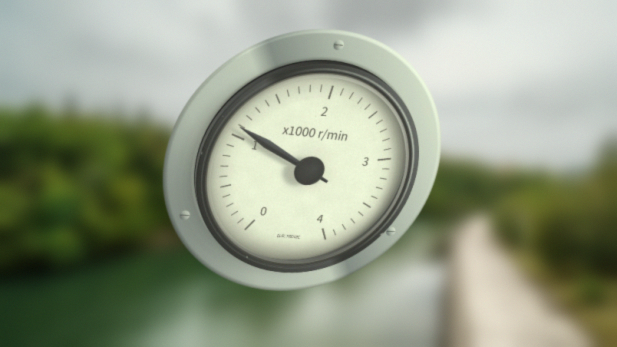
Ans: {"value": 1100, "unit": "rpm"}
